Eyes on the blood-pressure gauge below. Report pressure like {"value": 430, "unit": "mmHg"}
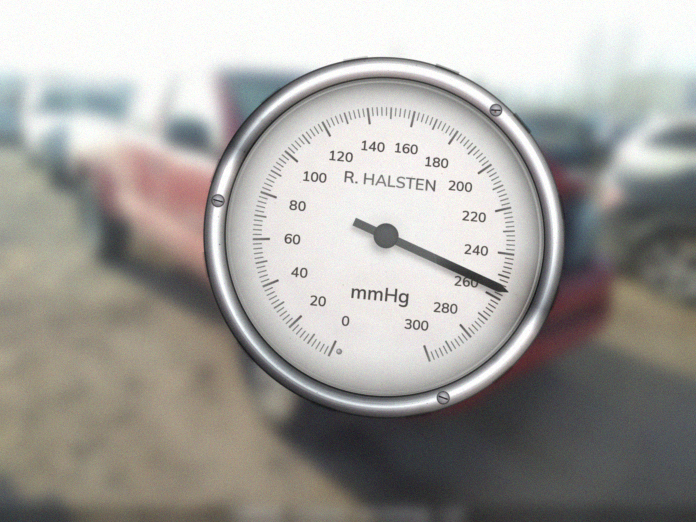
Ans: {"value": 256, "unit": "mmHg"}
